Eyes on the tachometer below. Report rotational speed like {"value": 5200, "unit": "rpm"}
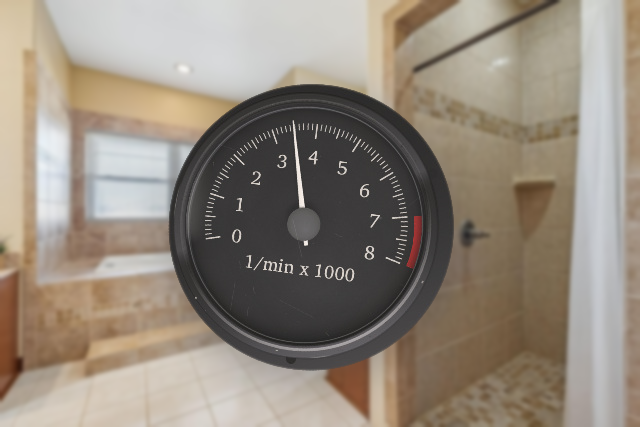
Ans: {"value": 3500, "unit": "rpm"}
